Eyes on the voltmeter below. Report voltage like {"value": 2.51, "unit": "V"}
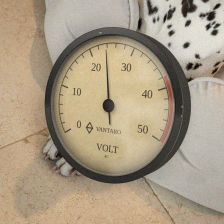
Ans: {"value": 24, "unit": "V"}
